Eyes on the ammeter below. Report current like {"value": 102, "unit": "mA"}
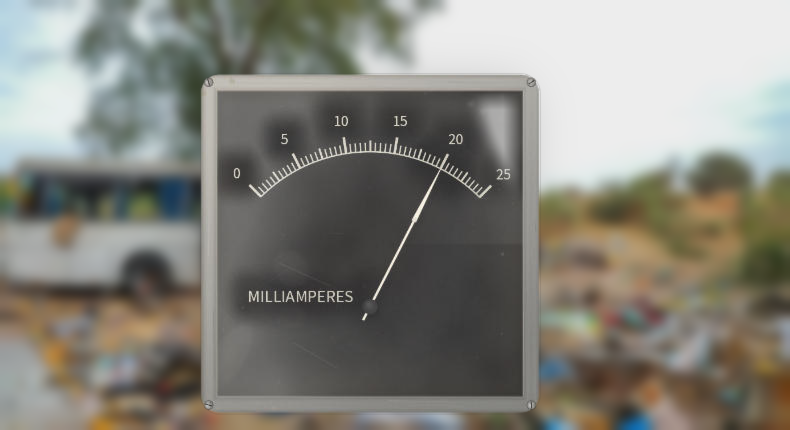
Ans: {"value": 20, "unit": "mA"}
